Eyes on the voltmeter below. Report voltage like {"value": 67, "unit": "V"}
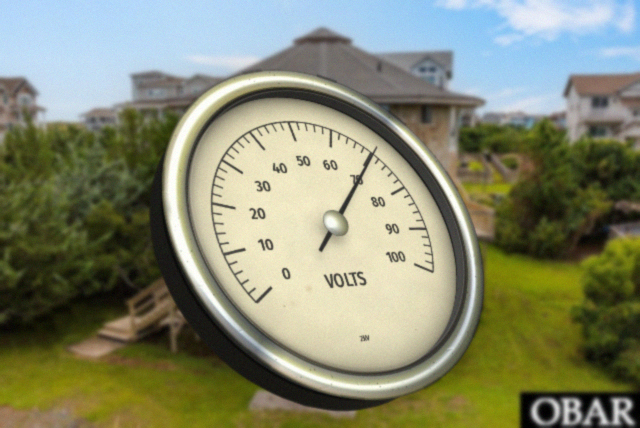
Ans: {"value": 70, "unit": "V"}
